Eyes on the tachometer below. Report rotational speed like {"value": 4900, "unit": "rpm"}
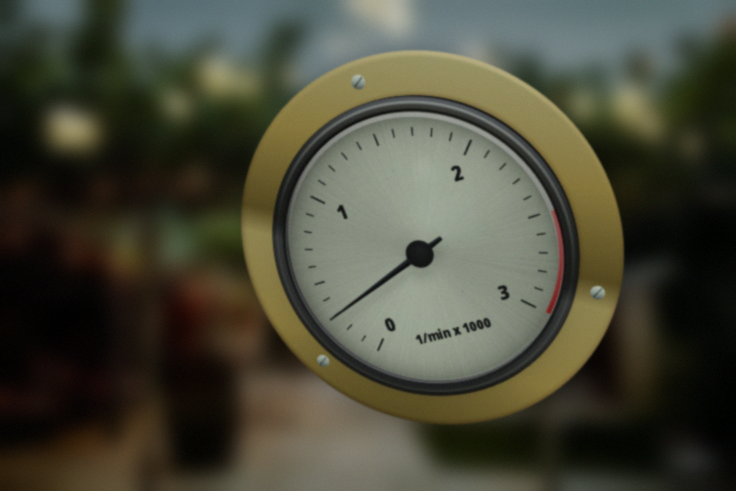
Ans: {"value": 300, "unit": "rpm"}
